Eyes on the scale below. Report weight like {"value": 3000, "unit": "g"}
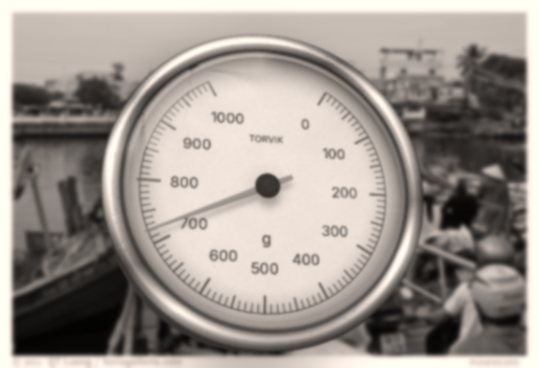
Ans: {"value": 720, "unit": "g"}
